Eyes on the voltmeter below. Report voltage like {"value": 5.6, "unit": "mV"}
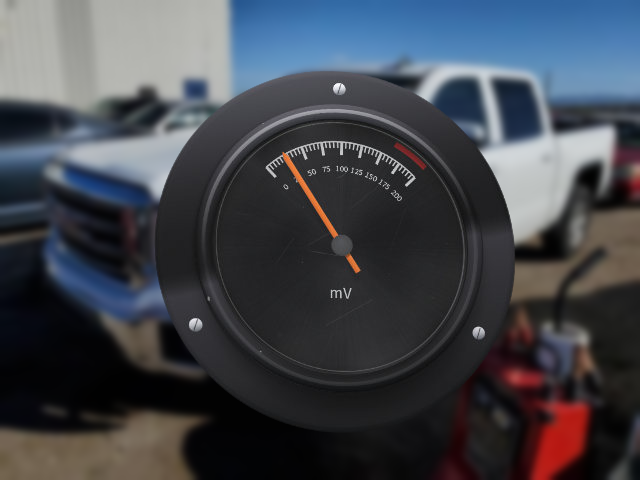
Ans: {"value": 25, "unit": "mV"}
